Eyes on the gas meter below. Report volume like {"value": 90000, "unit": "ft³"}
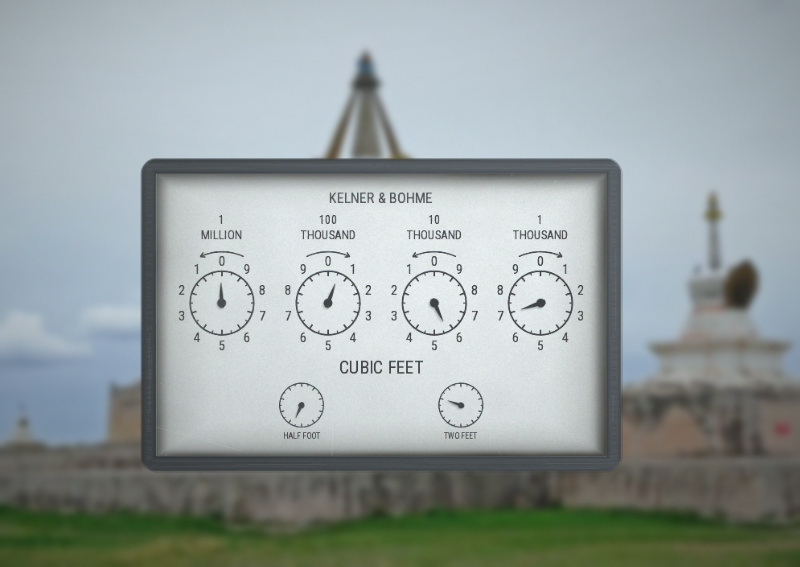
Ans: {"value": 5700, "unit": "ft³"}
